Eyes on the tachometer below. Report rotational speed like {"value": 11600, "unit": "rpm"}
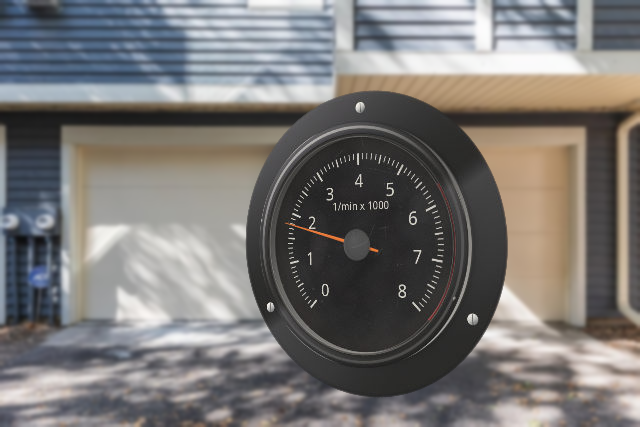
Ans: {"value": 1800, "unit": "rpm"}
